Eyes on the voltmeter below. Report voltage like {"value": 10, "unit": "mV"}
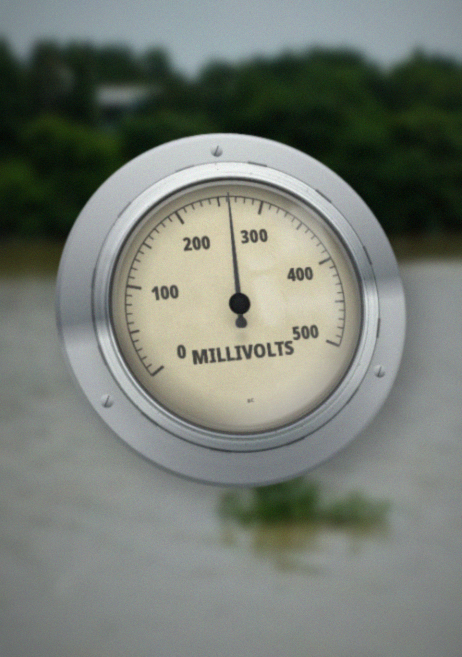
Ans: {"value": 260, "unit": "mV"}
